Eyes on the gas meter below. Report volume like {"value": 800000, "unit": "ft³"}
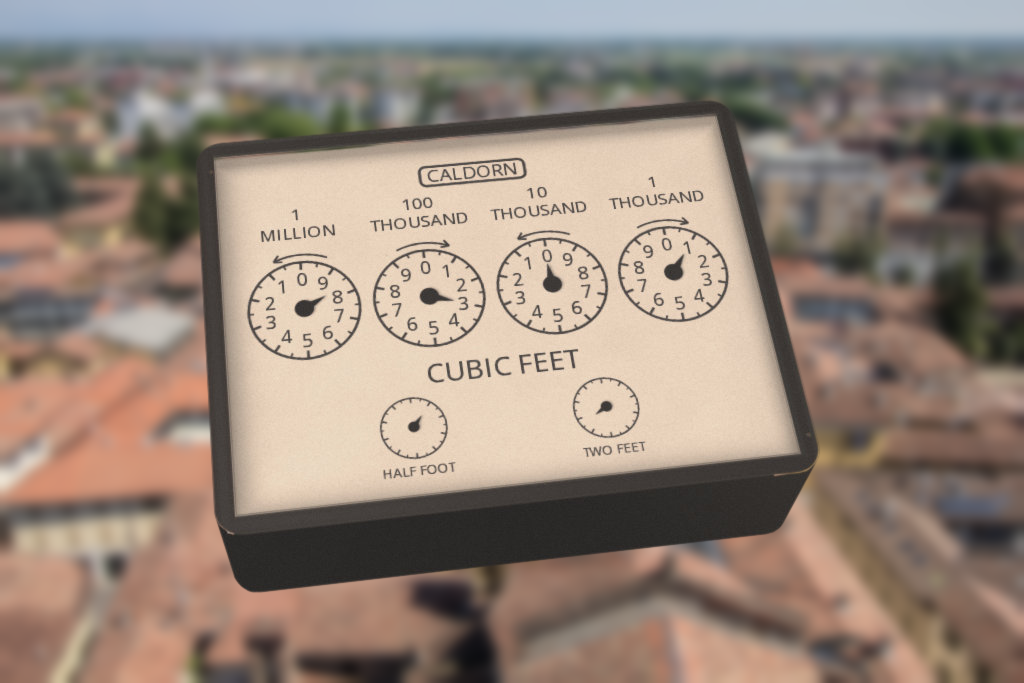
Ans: {"value": 830100, "unit": "ft³"}
